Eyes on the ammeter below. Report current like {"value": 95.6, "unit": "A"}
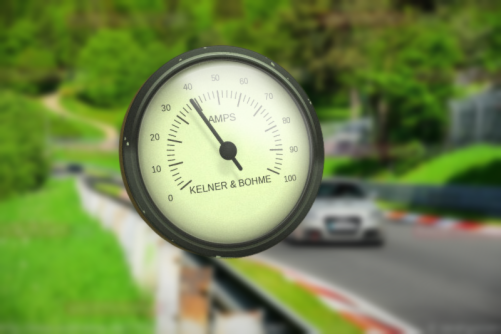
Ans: {"value": 38, "unit": "A"}
